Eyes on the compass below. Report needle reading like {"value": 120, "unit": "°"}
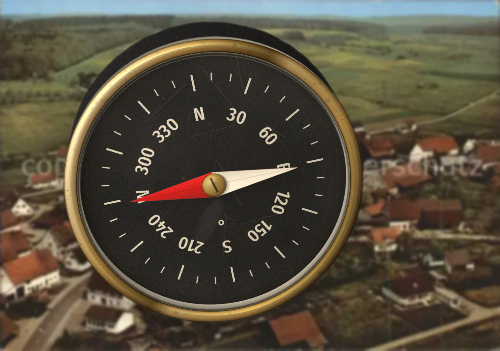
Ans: {"value": 270, "unit": "°"}
